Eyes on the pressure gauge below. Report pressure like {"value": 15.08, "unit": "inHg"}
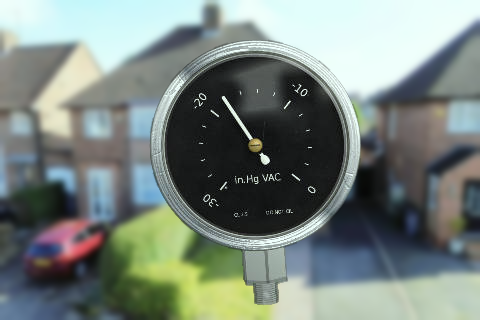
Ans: {"value": -18, "unit": "inHg"}
